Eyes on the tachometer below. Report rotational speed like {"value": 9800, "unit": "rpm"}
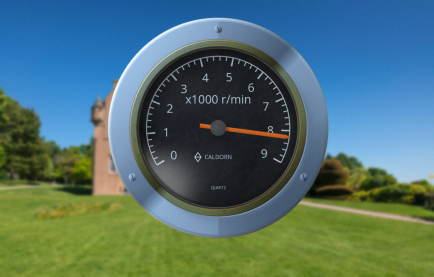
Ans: {"value": 8200, "unit": "rpm"}
